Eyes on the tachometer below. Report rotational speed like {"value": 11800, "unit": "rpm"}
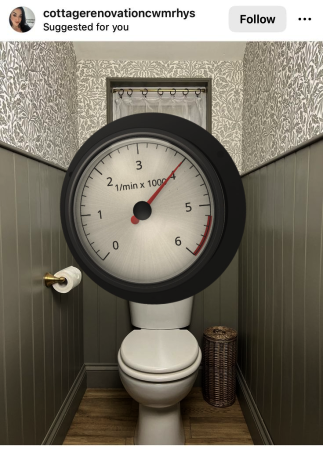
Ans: {"value": 4000, "unit": "rpm"}
